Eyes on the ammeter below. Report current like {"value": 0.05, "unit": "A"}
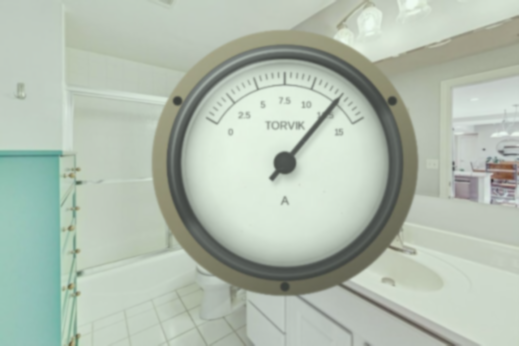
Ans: {"value": 12.5, "unit": "A"}
